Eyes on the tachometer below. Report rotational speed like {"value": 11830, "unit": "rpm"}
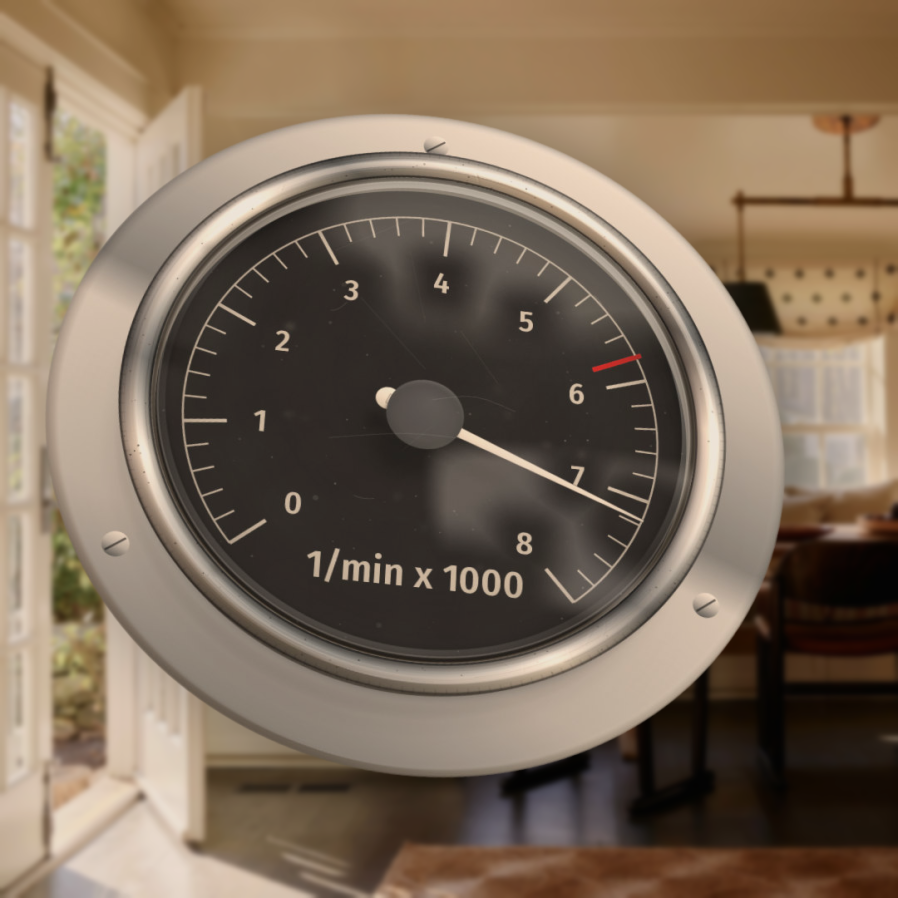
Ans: {"value": 7200, "unit": "rpm"}
